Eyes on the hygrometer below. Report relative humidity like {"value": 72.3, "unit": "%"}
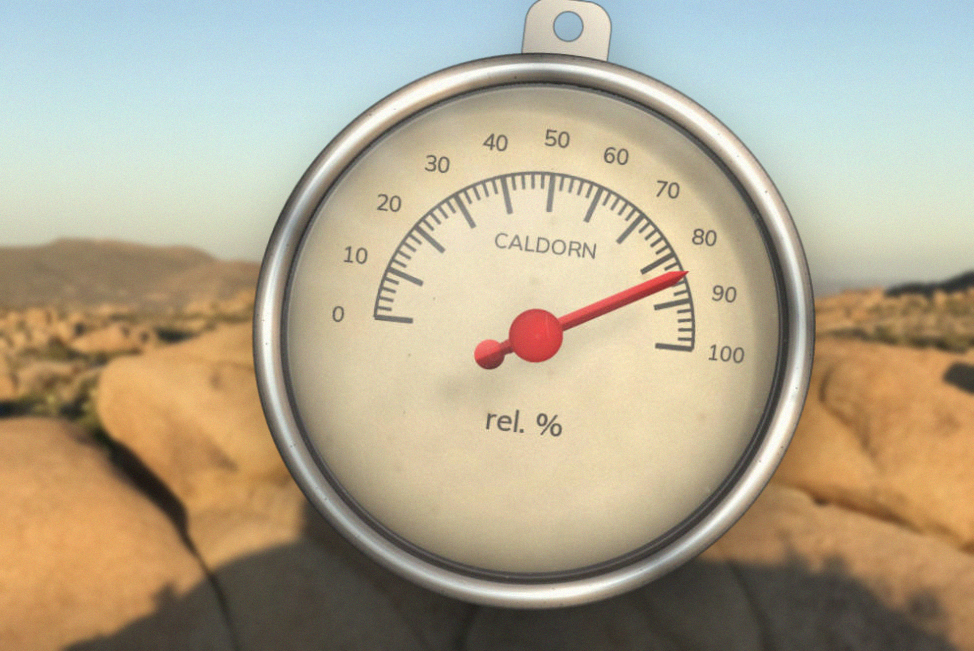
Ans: {"value": 84, "unit": "%"}
